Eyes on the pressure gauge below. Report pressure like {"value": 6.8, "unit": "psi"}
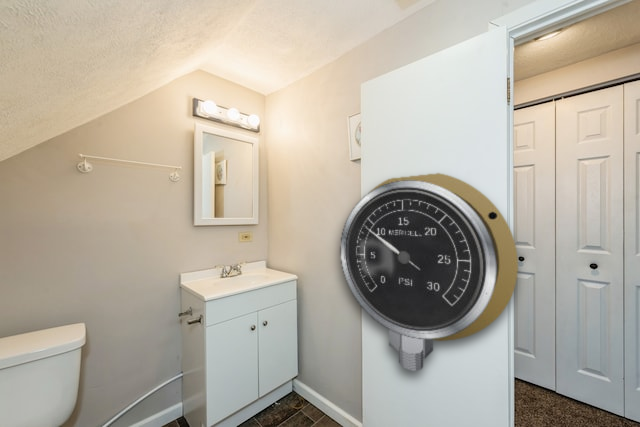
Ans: {"value": 9, "unit": "psi"}
